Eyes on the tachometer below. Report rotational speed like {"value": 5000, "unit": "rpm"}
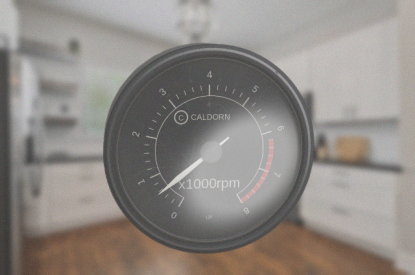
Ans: {"value": 600, "unit": "rpm"}
